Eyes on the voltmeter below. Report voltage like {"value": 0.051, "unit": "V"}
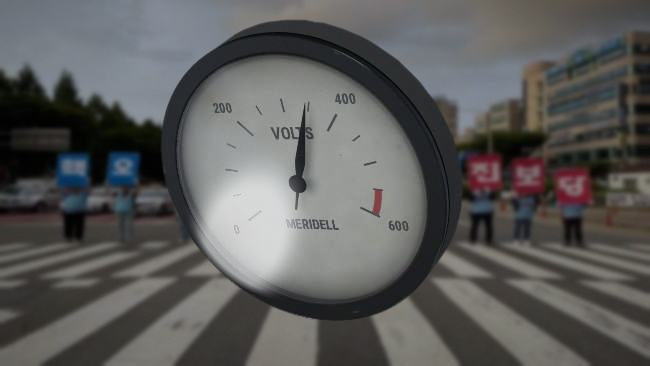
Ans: {"value": 350, "unit": "V"}
